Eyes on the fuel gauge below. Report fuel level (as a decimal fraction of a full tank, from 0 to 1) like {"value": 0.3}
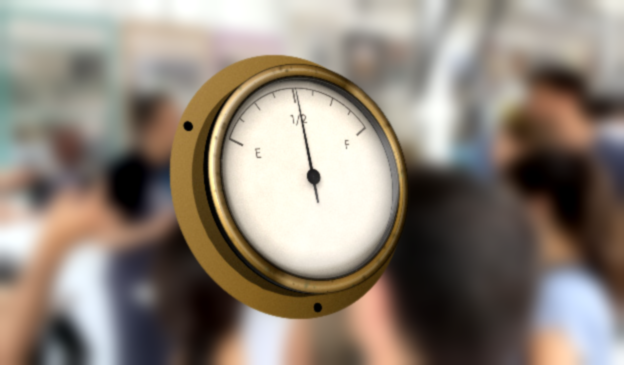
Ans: {"value": 0.5}
